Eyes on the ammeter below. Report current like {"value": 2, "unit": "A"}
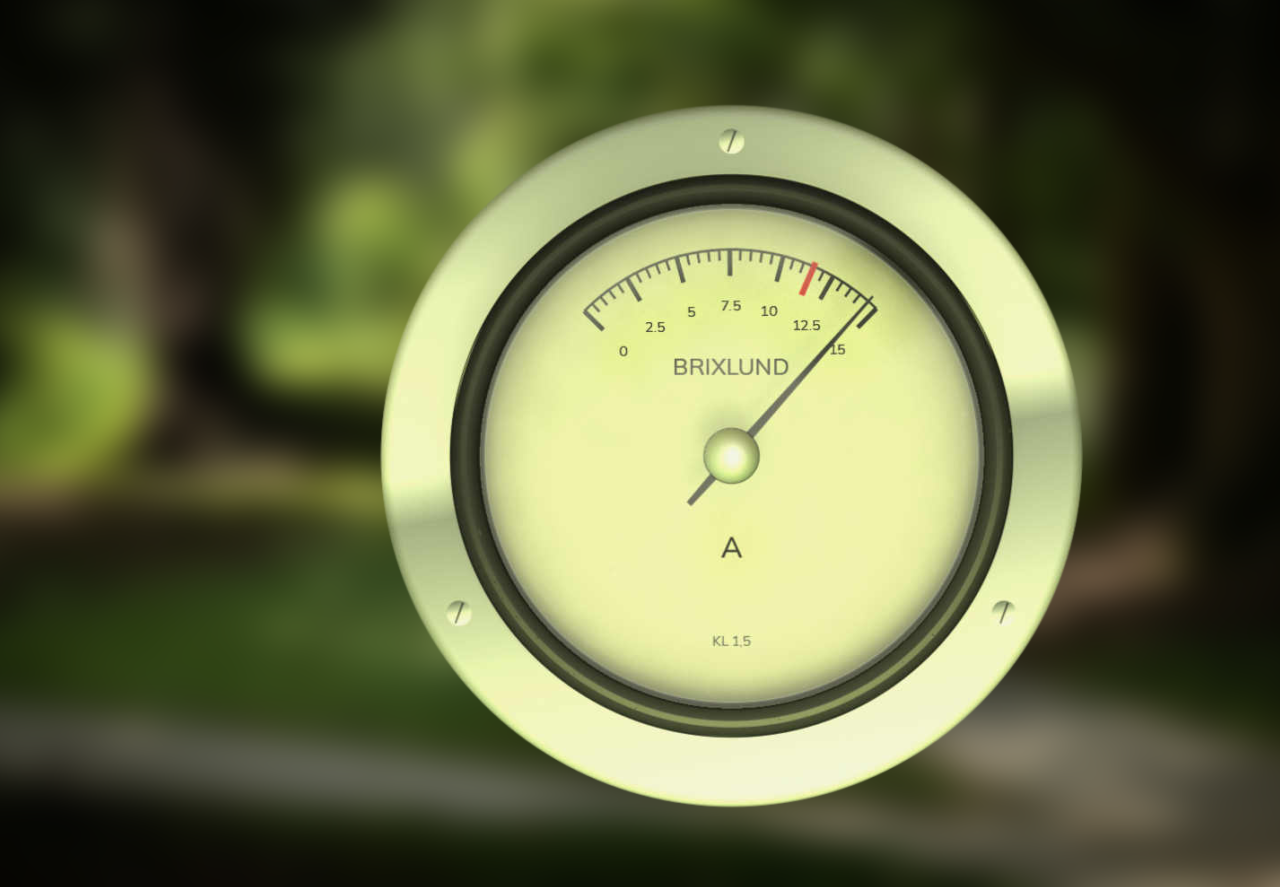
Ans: {"value": 14.5, "unit": "A"}
